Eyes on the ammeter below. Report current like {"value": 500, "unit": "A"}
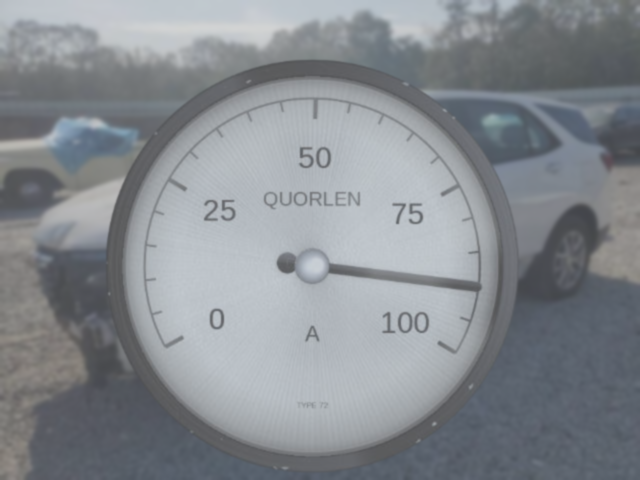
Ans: {"value": 90, "unit": "A"}
